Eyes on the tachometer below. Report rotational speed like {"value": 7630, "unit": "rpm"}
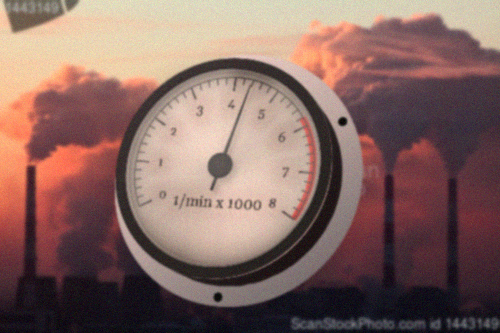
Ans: {"value": 4400, "unit": "rpm"}
